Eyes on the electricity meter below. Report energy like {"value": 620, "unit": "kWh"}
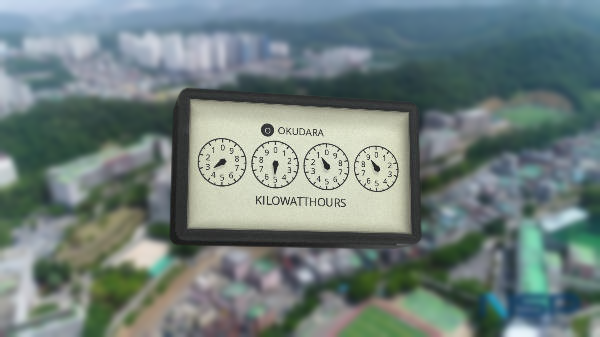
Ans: {"value": 3509, "unit": "kWh"}
